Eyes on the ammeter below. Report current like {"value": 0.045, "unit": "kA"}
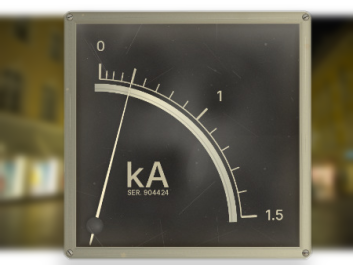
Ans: {"value": 0.5, "unit": "kA"}
